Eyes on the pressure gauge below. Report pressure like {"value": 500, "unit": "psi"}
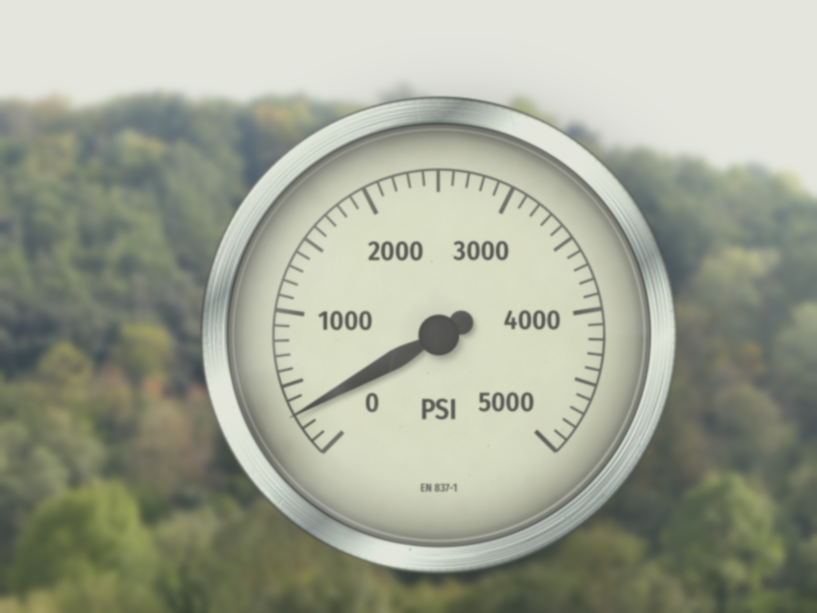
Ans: {"value": 300, "unit": "psi"}
